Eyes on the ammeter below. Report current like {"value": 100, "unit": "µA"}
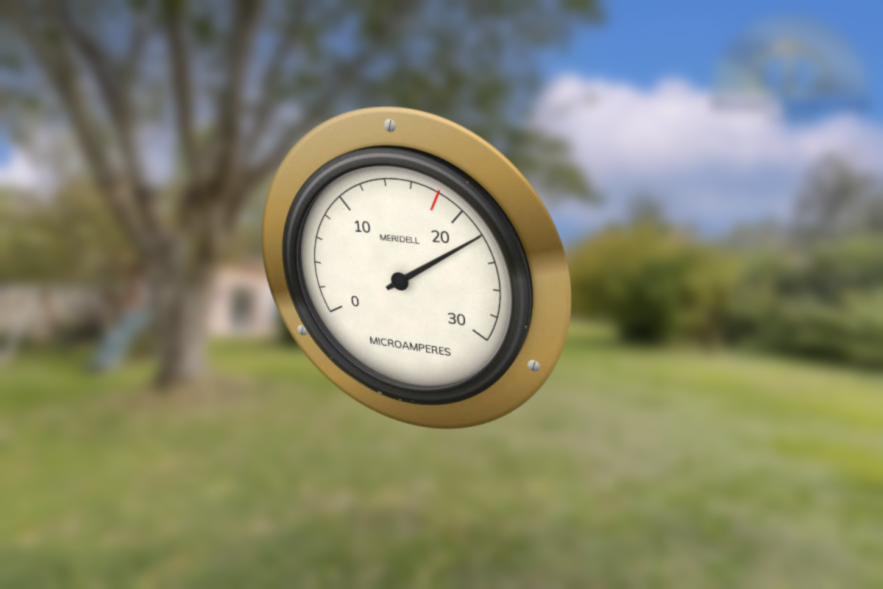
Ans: {"value": 22, "unit": "µA"}
